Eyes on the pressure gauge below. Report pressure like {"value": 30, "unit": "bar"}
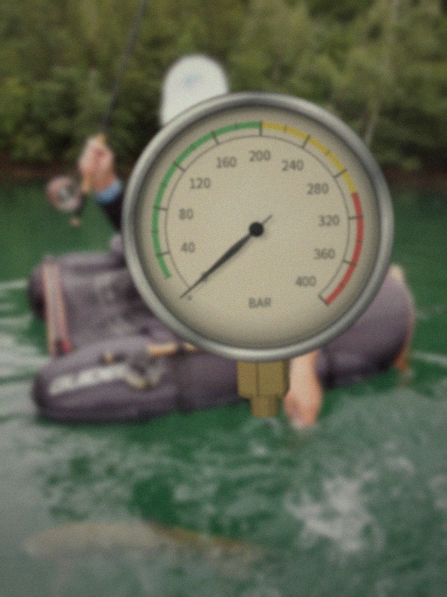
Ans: {"value": 0, "unit": "bar"}
